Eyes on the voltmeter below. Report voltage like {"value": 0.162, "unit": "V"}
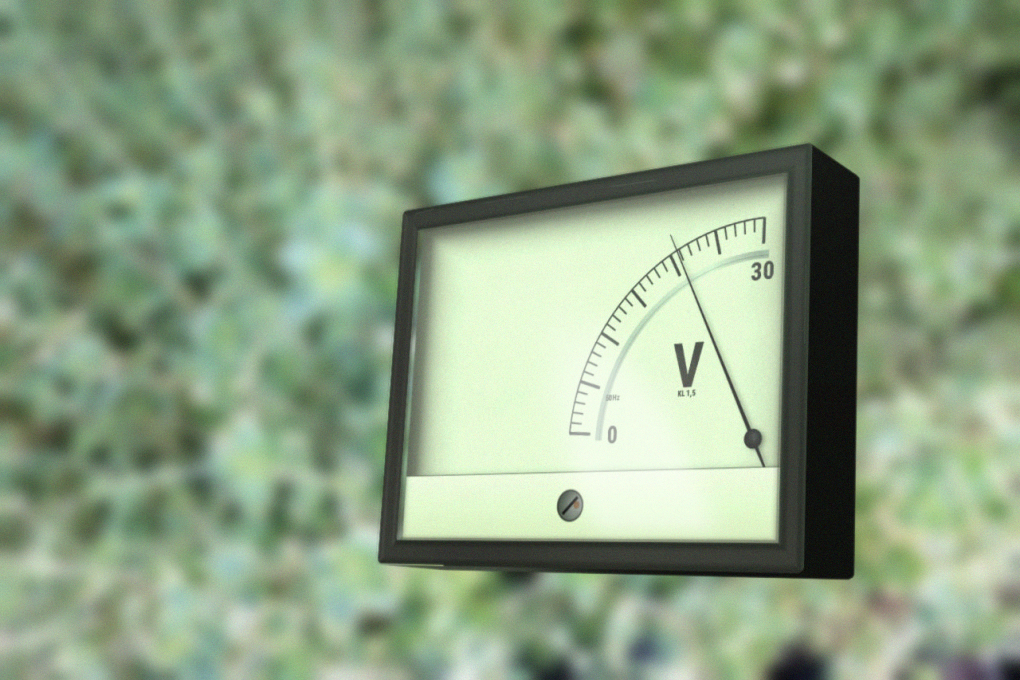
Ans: {"value": 21, "unit": "V"}
